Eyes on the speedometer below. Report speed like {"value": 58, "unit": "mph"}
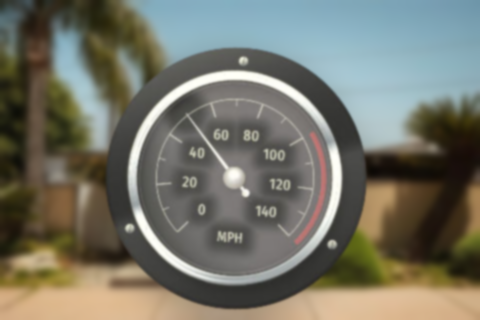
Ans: {"value": 50, "unit": "mph"}
